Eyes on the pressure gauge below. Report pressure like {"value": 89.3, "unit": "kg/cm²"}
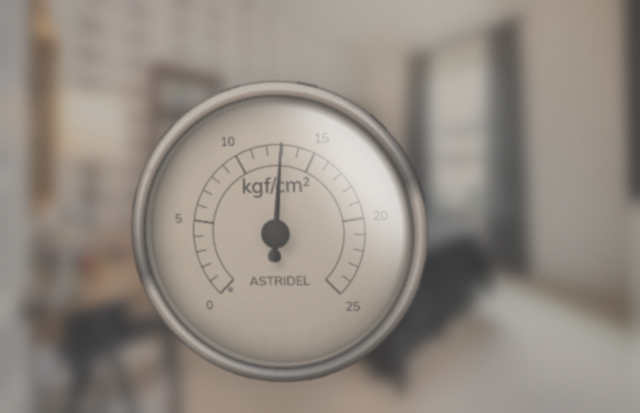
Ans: {"value": 13, "unit": "kg/cm²"}
